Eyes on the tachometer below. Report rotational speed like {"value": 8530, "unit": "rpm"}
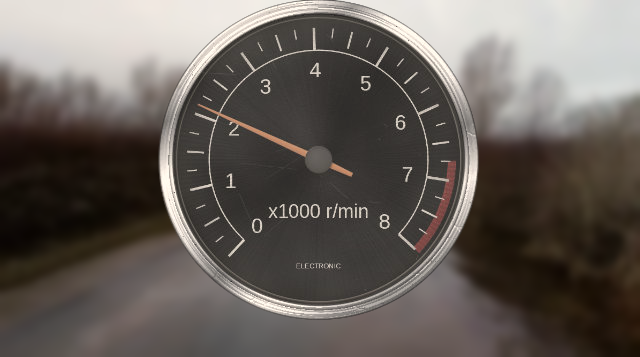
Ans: {"value": 2125, "unit": "rpm"}
